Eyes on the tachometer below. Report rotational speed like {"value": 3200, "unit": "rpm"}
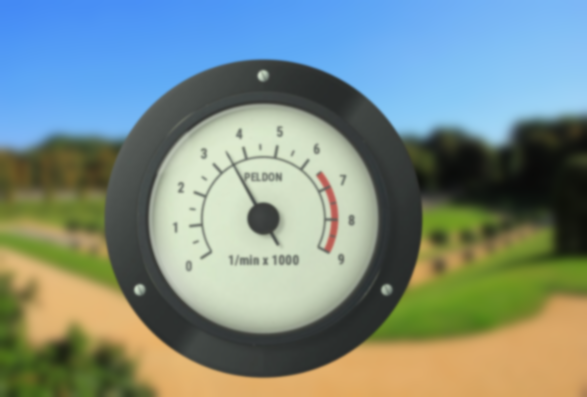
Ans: {"value": 3500, "unit": "rpm"}
